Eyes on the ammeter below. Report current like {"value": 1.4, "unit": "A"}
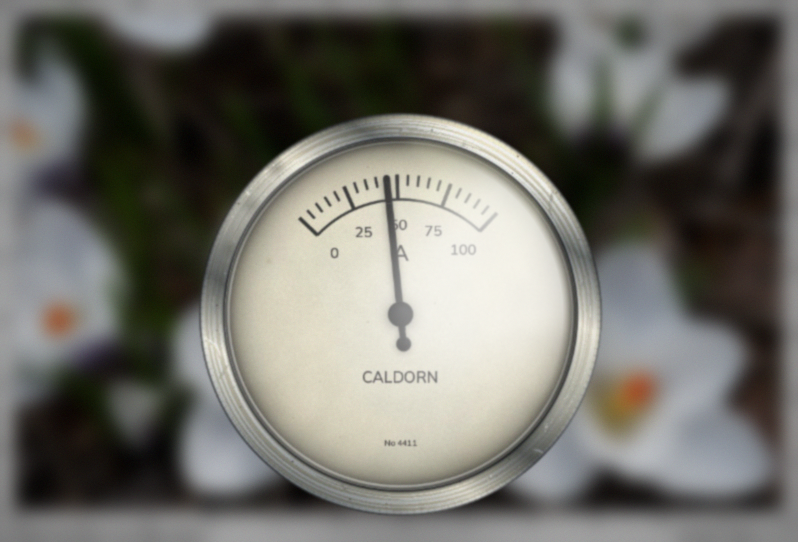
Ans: {"value": 45, "unit": "A"}
